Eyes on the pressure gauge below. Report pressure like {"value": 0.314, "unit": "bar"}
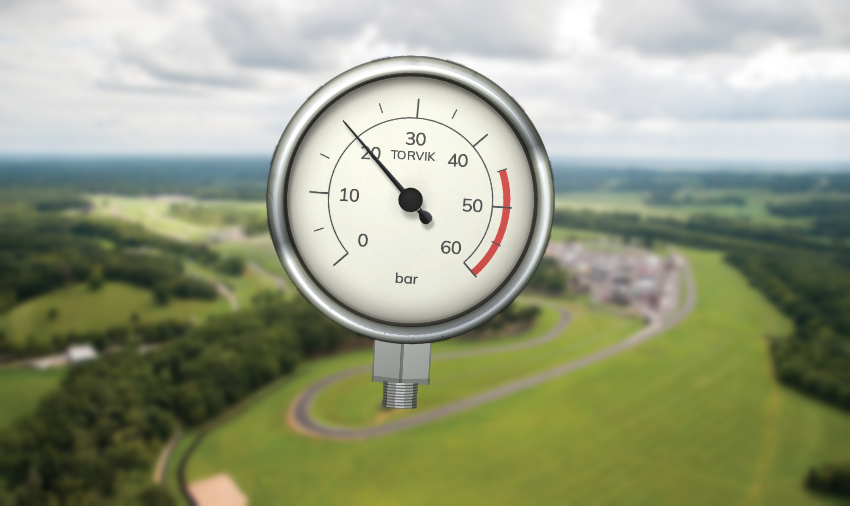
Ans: {"value": 20, "unit": "bar"}
